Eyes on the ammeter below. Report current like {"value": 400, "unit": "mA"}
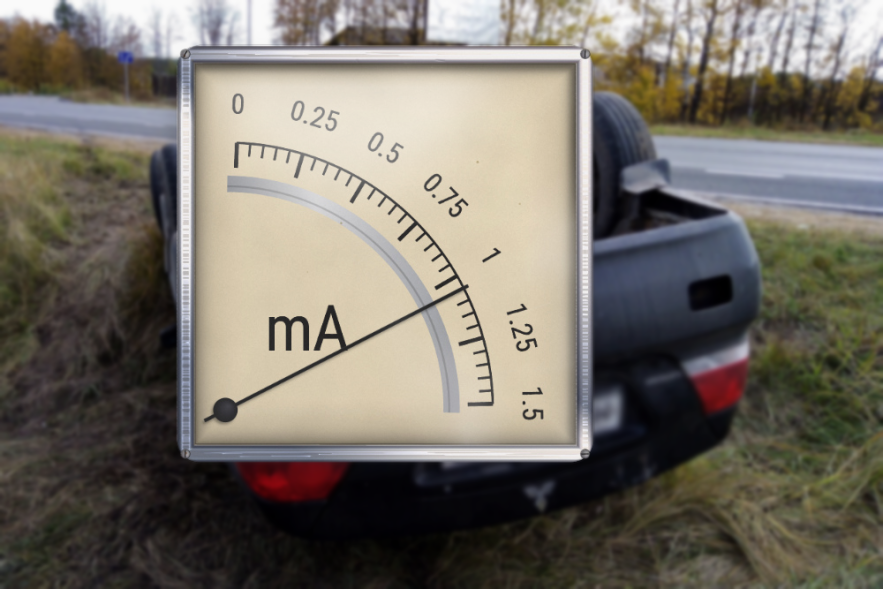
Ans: {"value": 1.05, "unit": "mA"}
